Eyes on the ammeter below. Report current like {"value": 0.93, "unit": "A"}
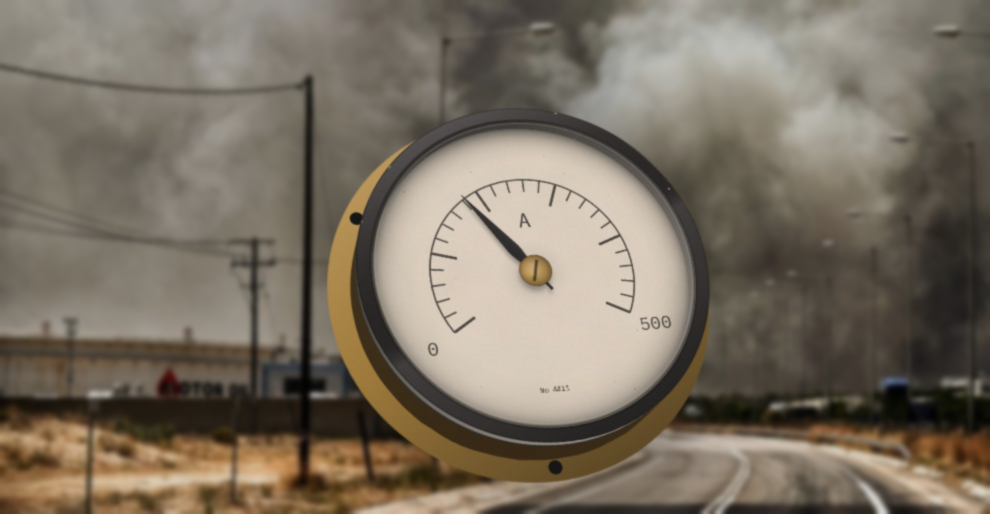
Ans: {"value": 180, "unit": "A"}
